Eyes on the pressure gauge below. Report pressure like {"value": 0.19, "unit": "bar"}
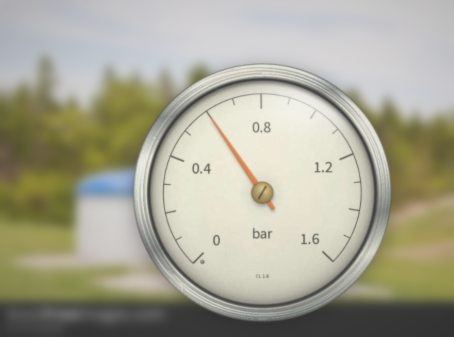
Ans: {"value": 0.6, "unit": "bar"}
